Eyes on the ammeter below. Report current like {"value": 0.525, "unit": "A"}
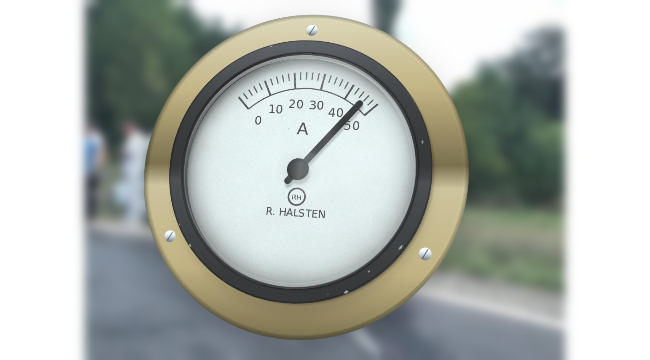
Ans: {"value": 46, "unit": "A"}
